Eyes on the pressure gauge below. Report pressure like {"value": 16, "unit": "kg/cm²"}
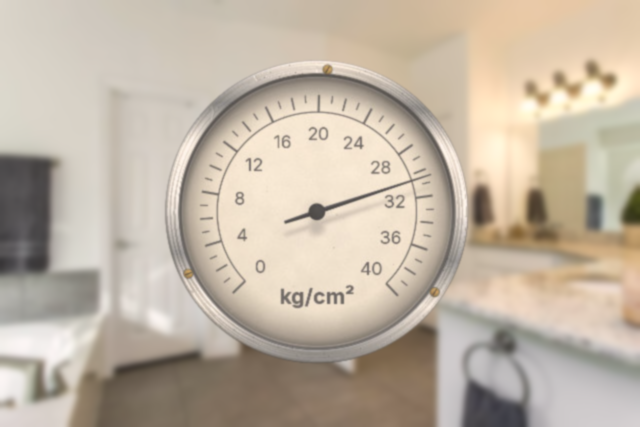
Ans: {"value": 30.5, "unit": "kg/cm²"}
